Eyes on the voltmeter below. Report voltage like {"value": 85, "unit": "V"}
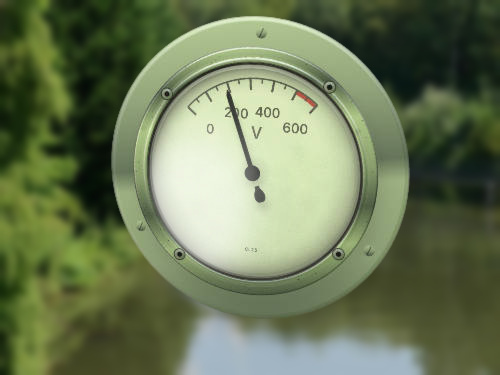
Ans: {"value": 200, "unit": "V"}
